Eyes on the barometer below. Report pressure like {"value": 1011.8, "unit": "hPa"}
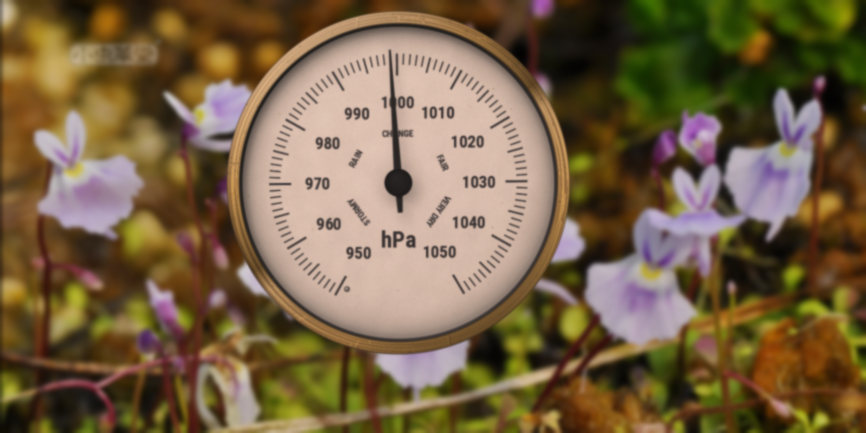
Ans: {"value": 999, "unit": "hPa"}
